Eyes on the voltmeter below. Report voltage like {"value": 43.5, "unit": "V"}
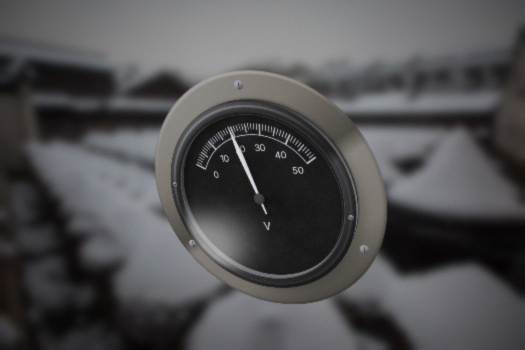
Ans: {"value": 20, "unit": "V"}
